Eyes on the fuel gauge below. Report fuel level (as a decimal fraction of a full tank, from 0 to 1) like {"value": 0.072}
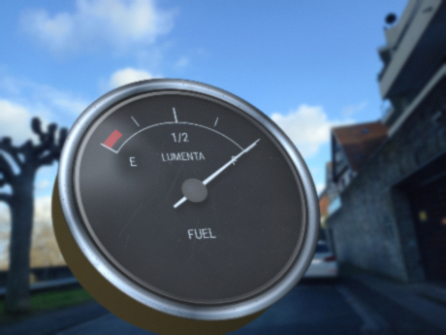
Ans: {"value": 1}
